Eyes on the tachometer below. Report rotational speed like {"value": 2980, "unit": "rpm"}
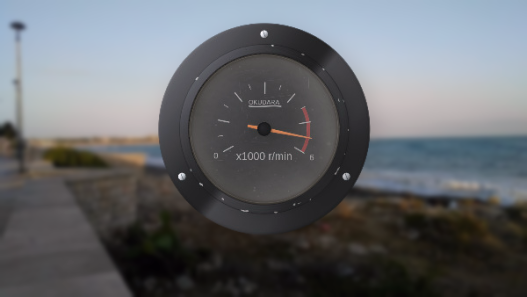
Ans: {"value": 5500, "unit": "rpm"}
